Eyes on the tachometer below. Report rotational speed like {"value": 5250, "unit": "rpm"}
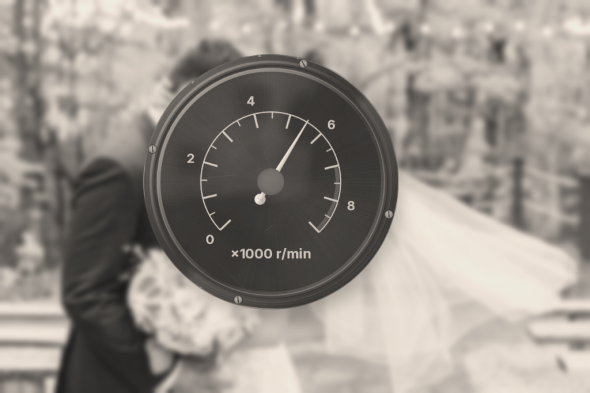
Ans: {"value": 5500, "unit": "rpm"}
